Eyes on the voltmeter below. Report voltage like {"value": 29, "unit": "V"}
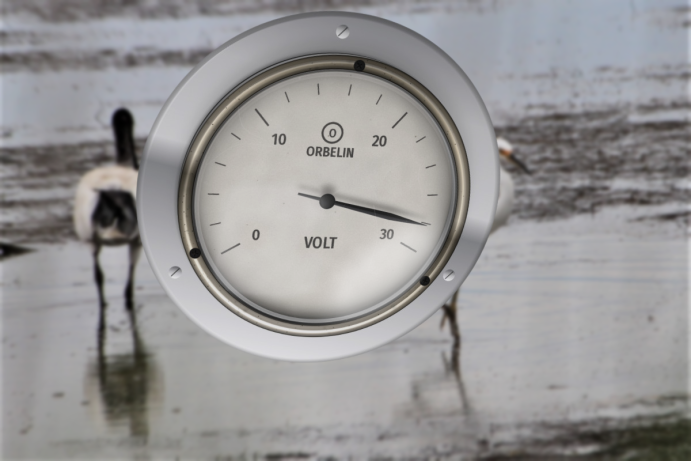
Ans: {"value": 28, "unit": "V"}
